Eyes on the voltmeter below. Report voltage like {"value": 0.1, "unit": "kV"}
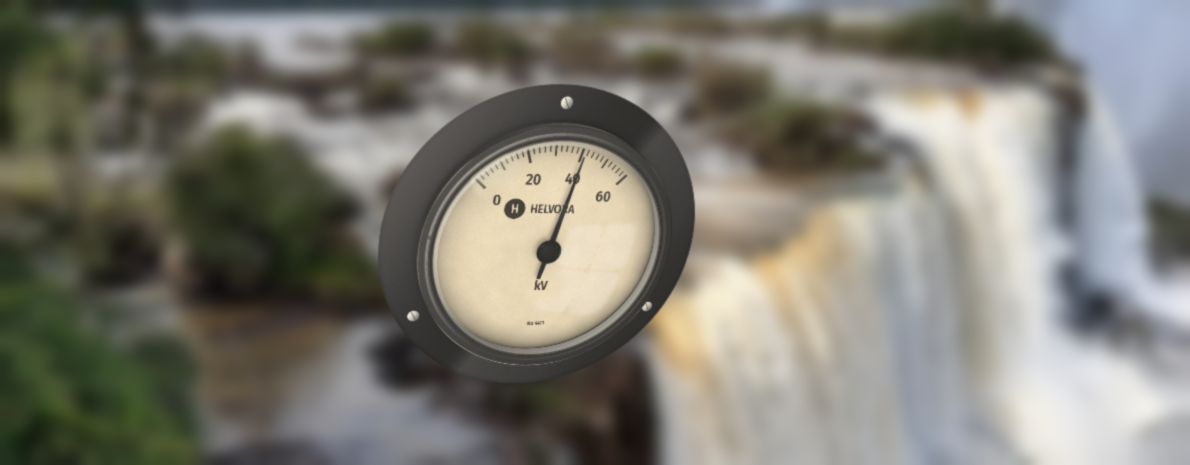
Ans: {"value": 40, "unit": "kV"}
